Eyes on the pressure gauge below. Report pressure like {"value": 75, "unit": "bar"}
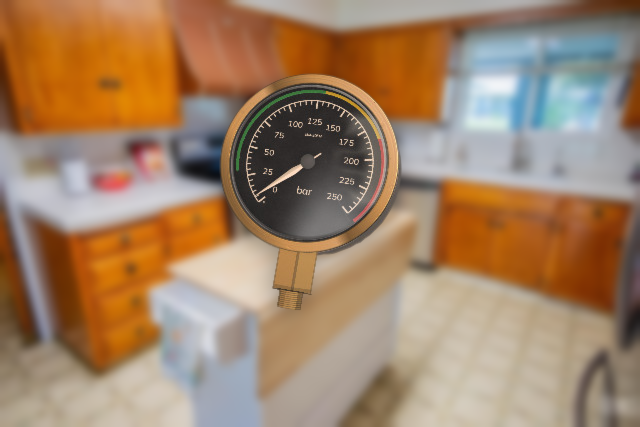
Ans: {"value": 5, "unit": "bar"}
